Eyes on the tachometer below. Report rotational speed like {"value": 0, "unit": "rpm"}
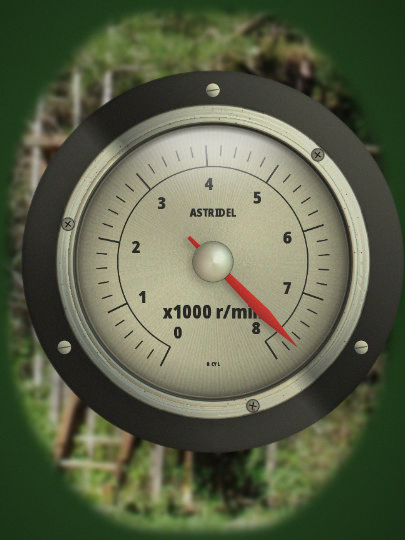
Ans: {"value": 7700, "unit": "rpm"}
